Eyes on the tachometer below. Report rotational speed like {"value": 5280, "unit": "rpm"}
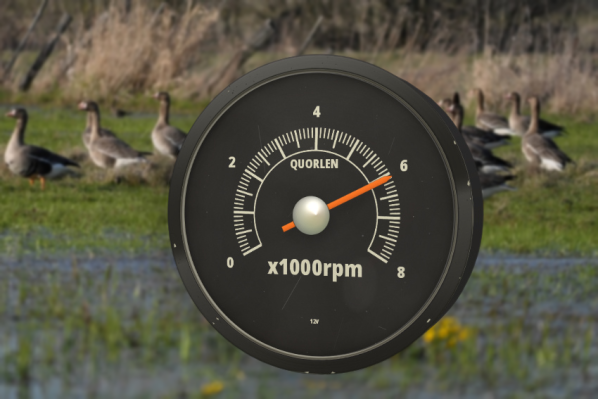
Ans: {"value": 6100, "unit": "rpm"}
